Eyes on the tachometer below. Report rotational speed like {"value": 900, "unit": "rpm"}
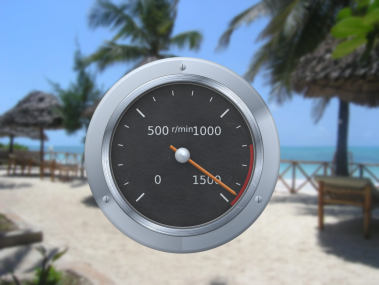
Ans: {"value": 1450, "unit": "rpm"}
